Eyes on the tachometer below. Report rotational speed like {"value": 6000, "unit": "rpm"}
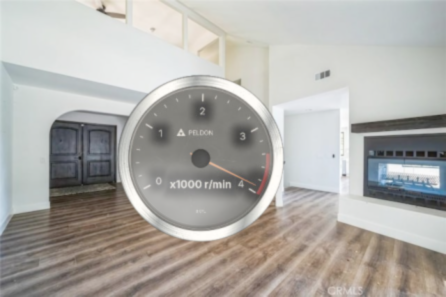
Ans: {"value": 3900, "unit": "rpm"}
